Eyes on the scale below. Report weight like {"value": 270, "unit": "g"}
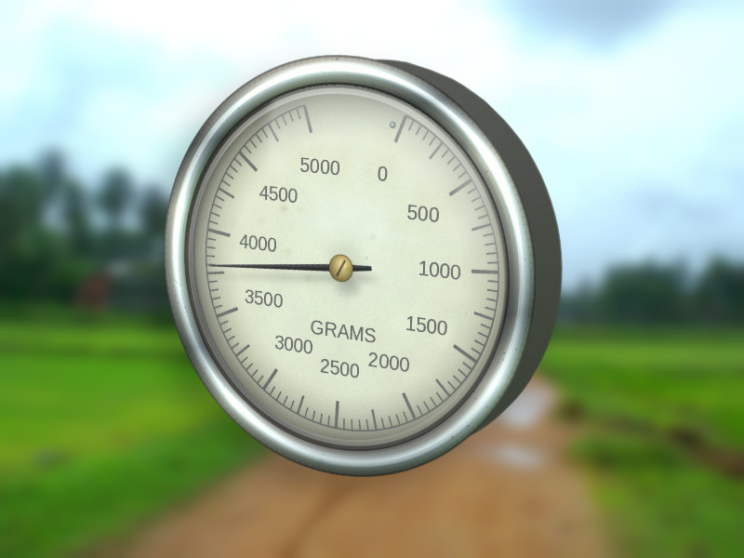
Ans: {"value": 3800, "unit": "g"}
